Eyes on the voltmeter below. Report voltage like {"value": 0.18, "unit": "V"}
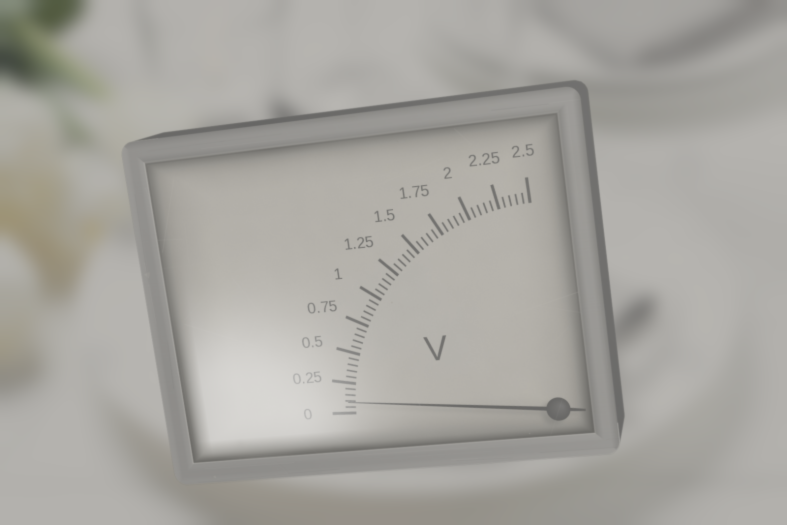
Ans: {"value": 0.1, "unit": "V"}
